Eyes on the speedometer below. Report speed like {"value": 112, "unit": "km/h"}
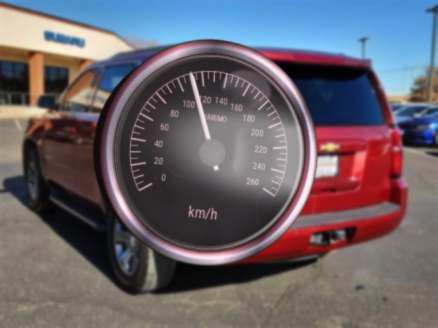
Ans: {"value": 110, "unit": "km/h"}
